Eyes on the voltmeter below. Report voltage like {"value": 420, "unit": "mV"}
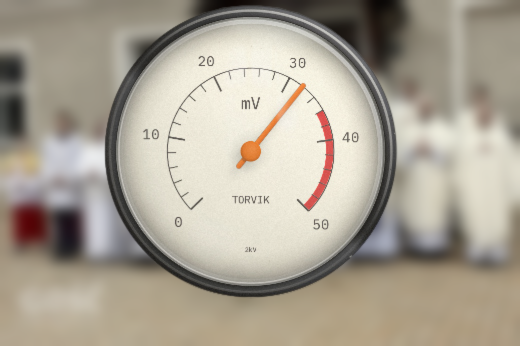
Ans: {"value": 32, "unit": "mV"}
